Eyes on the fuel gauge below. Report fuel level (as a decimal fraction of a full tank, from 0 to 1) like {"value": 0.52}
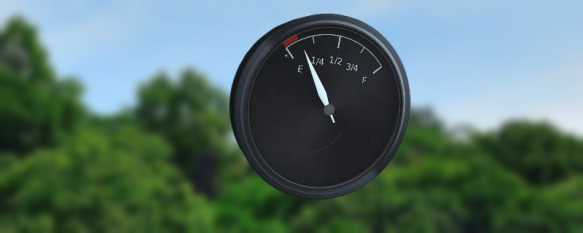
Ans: {"value": 0.125}
